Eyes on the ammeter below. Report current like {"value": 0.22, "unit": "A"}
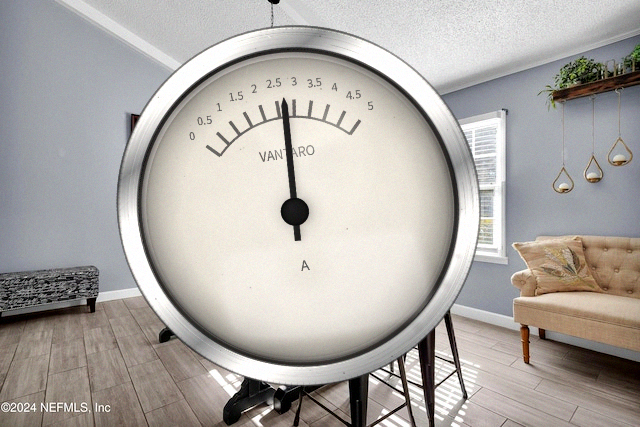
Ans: {"value": 2.75, "unit": "A"}
